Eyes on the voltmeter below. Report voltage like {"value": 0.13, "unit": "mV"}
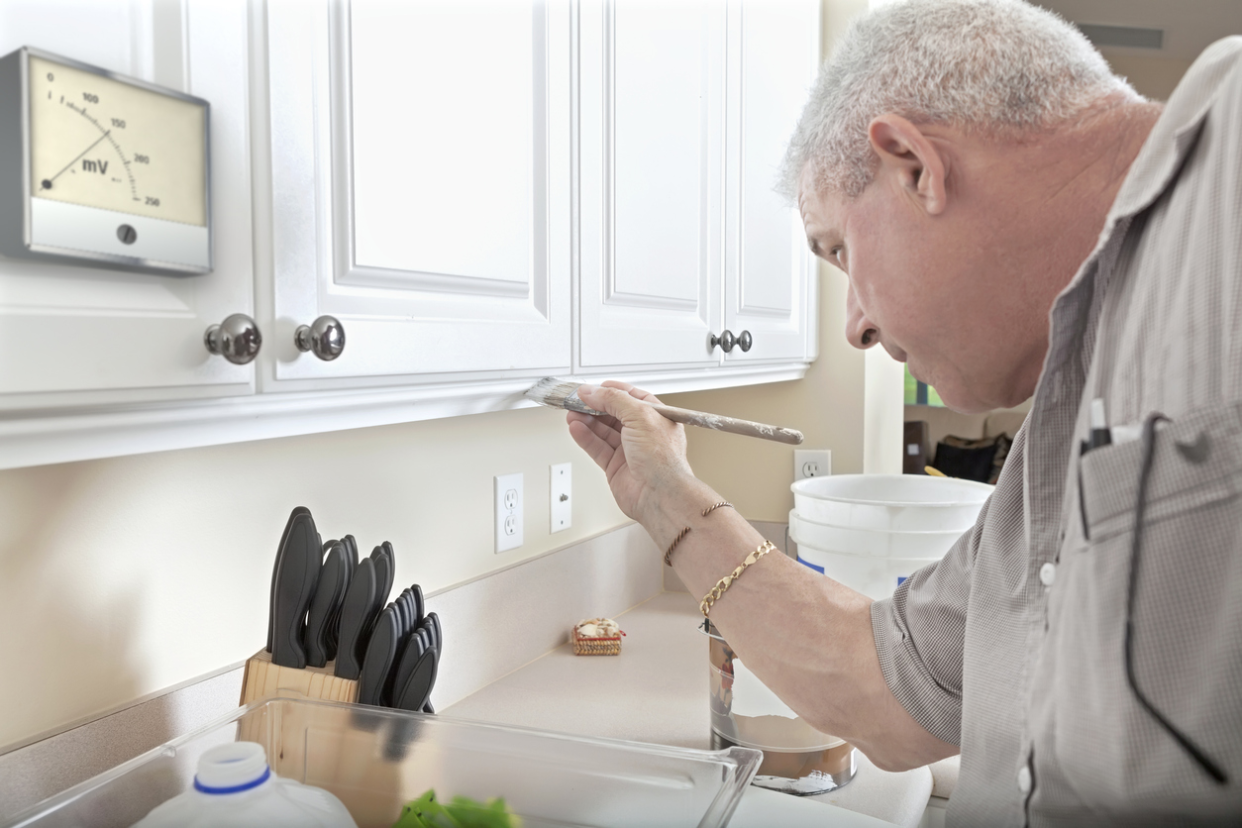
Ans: {"value": 150, "unit": "mV"}
